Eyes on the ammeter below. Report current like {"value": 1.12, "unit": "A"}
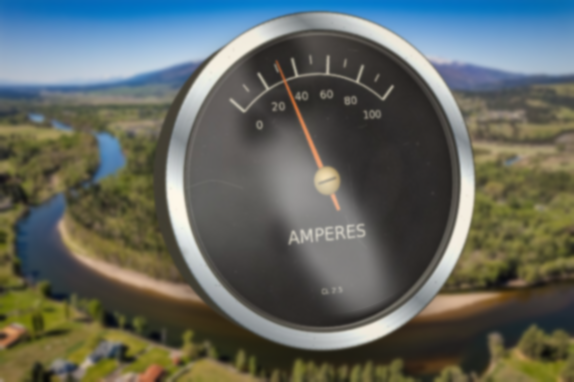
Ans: {"value": 30, "unit": "A"}
